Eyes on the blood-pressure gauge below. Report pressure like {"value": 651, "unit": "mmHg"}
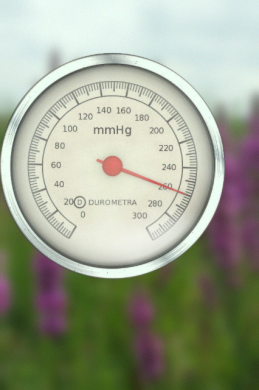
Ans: {"value": 260, "unit": "mmHg"}
